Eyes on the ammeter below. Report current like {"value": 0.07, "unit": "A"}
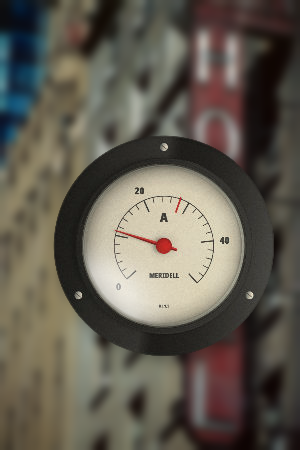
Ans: {"value": 11, "unit": "A"}
